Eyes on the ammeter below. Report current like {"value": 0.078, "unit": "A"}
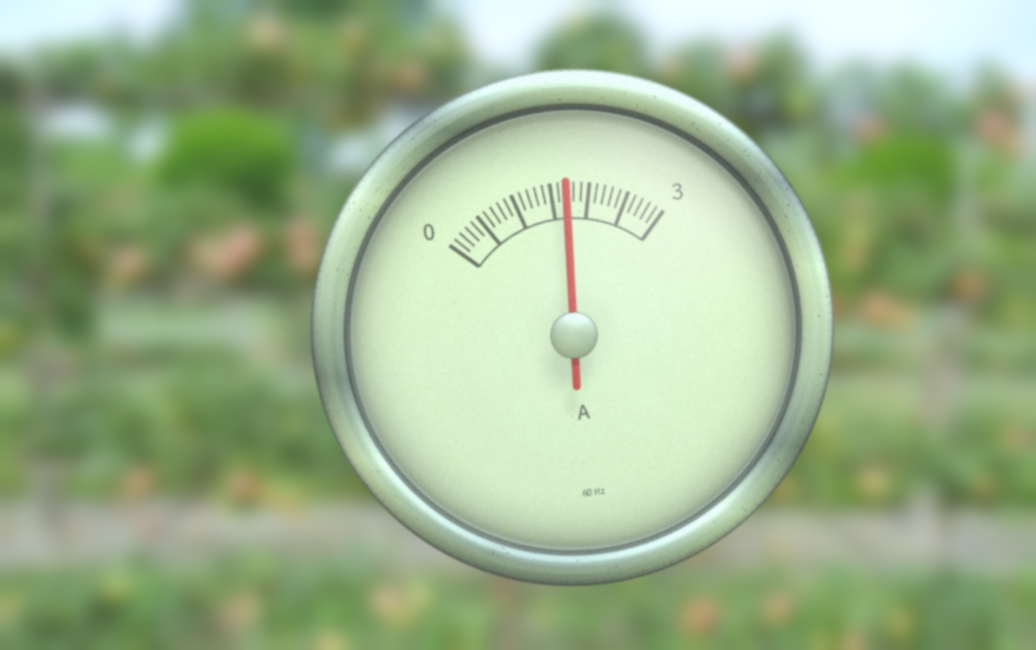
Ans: {"value": 1.7, "unit": "A"}
